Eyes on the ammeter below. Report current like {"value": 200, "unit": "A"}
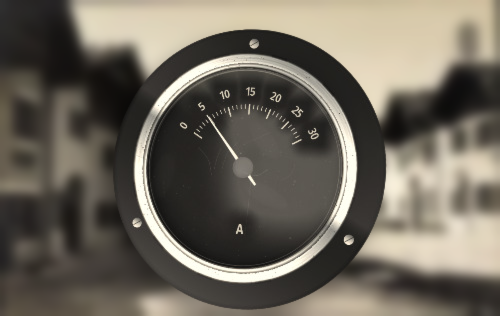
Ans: {"value": 5, "unit": "A"}
